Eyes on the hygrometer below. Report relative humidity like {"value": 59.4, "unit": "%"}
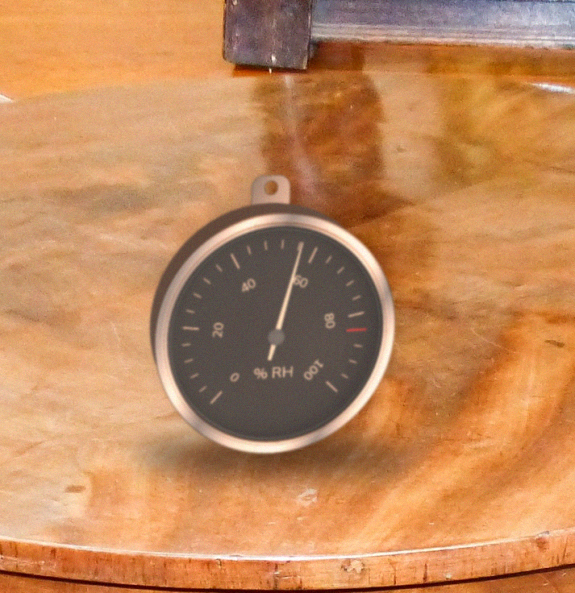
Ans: {"value": 56, "unit": "%"}
